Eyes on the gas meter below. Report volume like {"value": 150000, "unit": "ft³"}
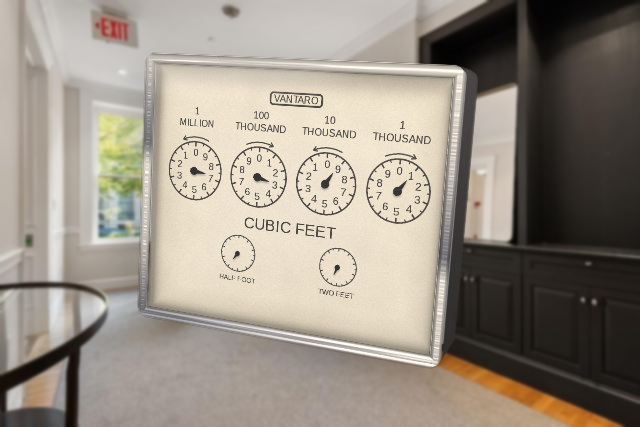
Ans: {"value": 729100, "unit": "ft³"}
